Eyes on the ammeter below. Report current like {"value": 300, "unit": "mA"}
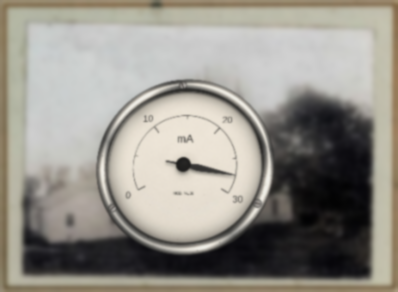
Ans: {"value": 27.5, "unit": "mA"}
